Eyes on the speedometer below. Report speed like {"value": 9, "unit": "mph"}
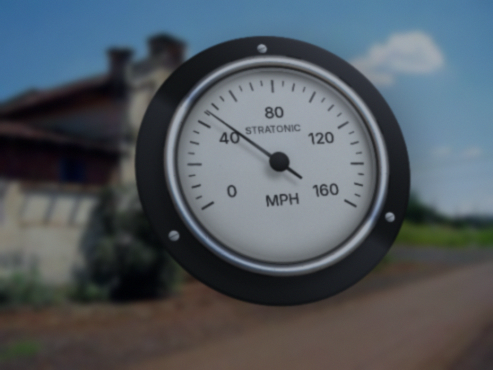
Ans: {"value": 45, "unit": "mph"}
